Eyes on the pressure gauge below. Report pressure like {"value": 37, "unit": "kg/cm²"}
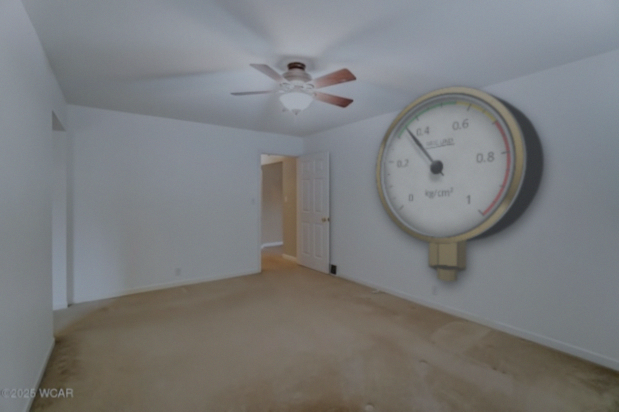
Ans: {"value": 0.35, "unit": "kg/cm²"}
